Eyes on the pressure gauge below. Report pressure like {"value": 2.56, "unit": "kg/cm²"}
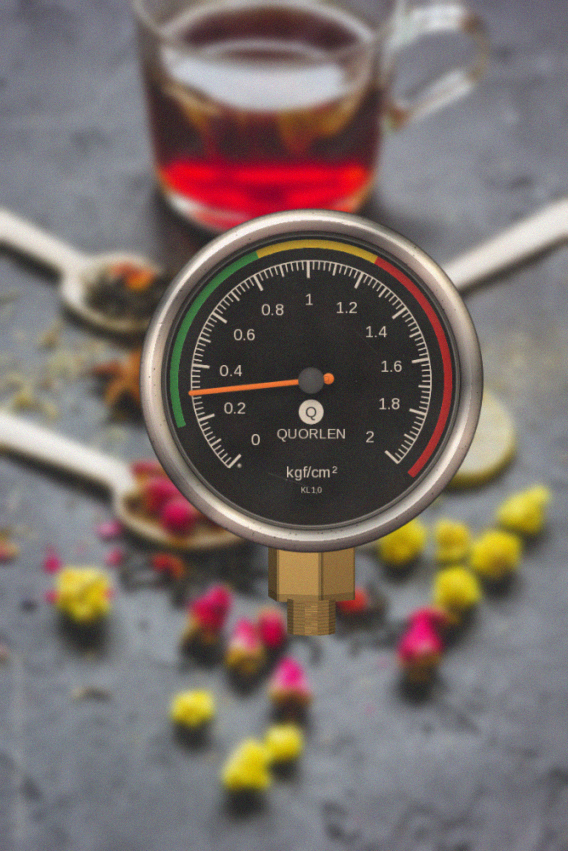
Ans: {"value": 0.3, "unit": "kg/cm²"}
